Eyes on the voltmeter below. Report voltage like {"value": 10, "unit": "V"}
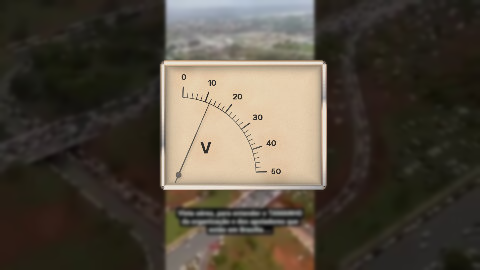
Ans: {"value": 12, "unit": "V"}
